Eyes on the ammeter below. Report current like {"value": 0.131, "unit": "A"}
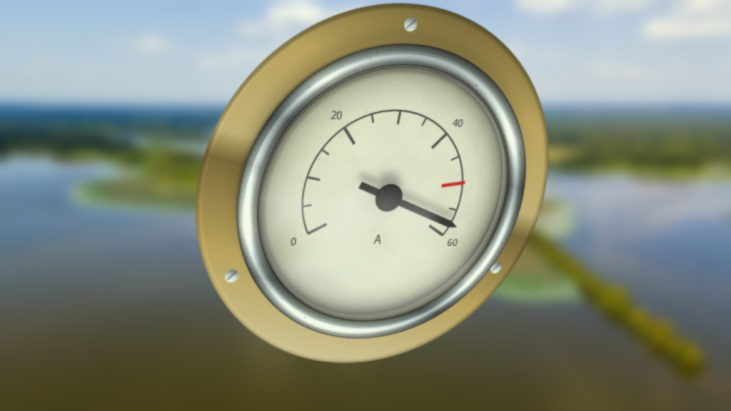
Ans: {"value": 57.5, "unit": "A"}
